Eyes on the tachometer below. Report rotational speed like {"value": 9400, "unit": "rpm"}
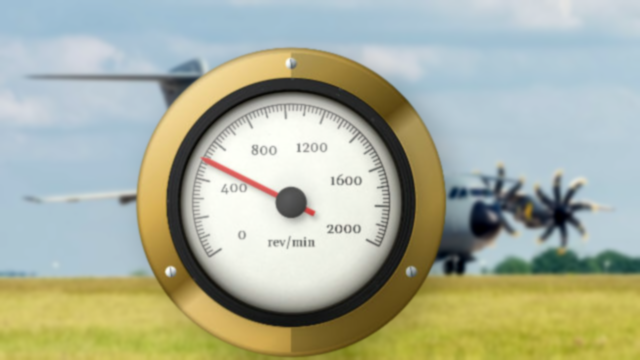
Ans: {"value": 500, "unit": "rpm"}
